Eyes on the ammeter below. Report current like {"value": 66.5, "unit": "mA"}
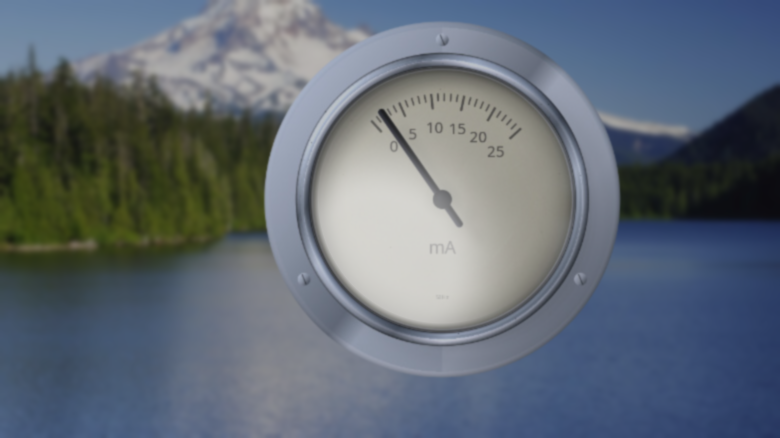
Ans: {"value": 2, "unit": "mA"}
